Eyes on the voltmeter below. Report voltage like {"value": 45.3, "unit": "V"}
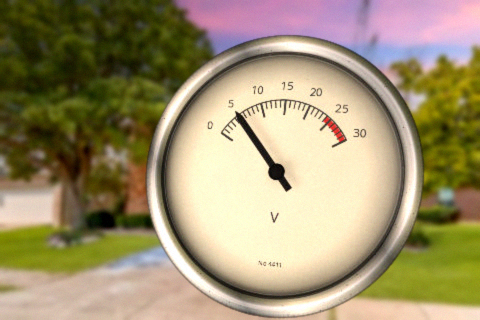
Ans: {"value": 5, "unit": "V"}
